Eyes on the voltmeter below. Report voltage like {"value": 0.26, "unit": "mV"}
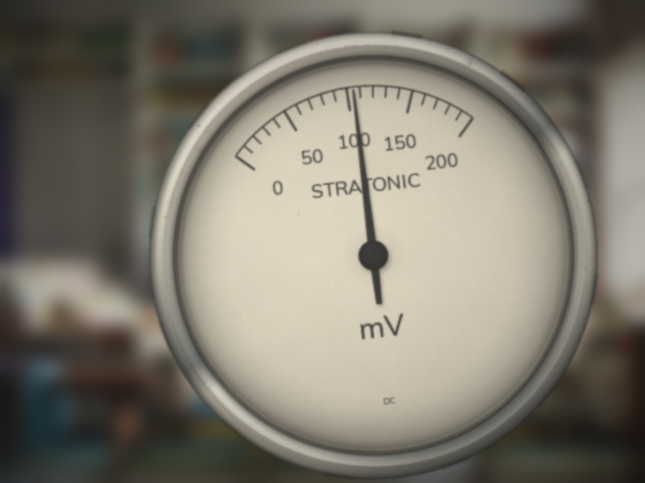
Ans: {"value": 105, "unit": "mV"}
